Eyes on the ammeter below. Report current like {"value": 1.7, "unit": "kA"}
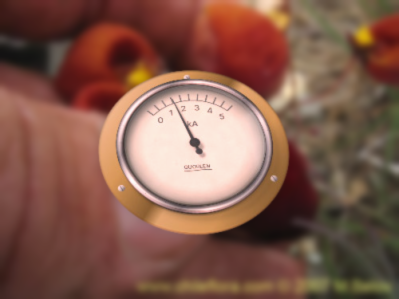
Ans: {"value": 1.5, "unit": "kA"}
